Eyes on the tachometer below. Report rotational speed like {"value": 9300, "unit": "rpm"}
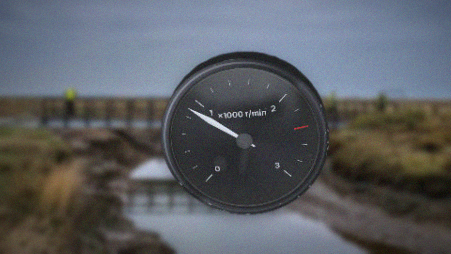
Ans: {"value": 900, "unit": "rpm"}
